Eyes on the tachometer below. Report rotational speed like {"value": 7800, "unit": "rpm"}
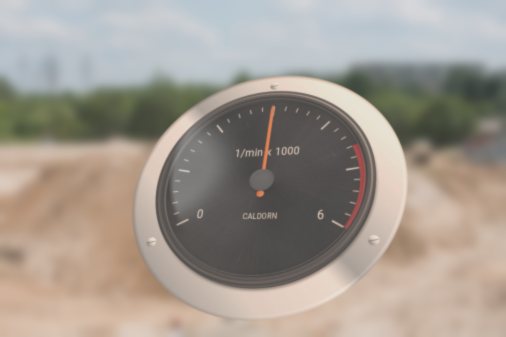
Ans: {"value": 3000, "unit": "rpm"}
